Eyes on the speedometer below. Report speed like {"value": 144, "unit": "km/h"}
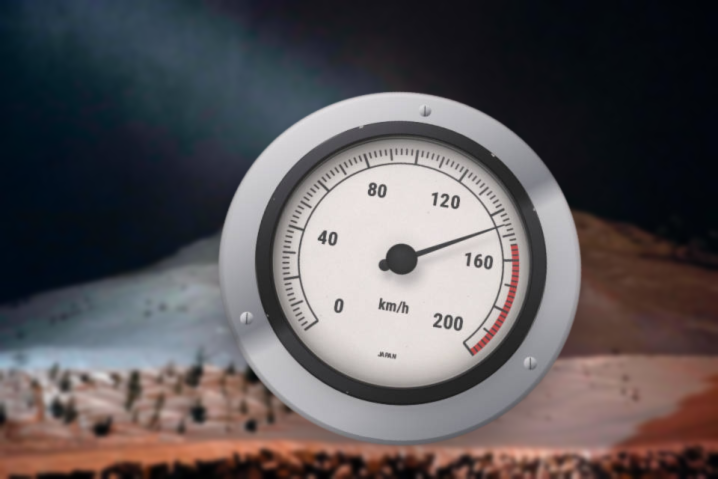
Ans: {"value": 146, "unit": "km/h"}
